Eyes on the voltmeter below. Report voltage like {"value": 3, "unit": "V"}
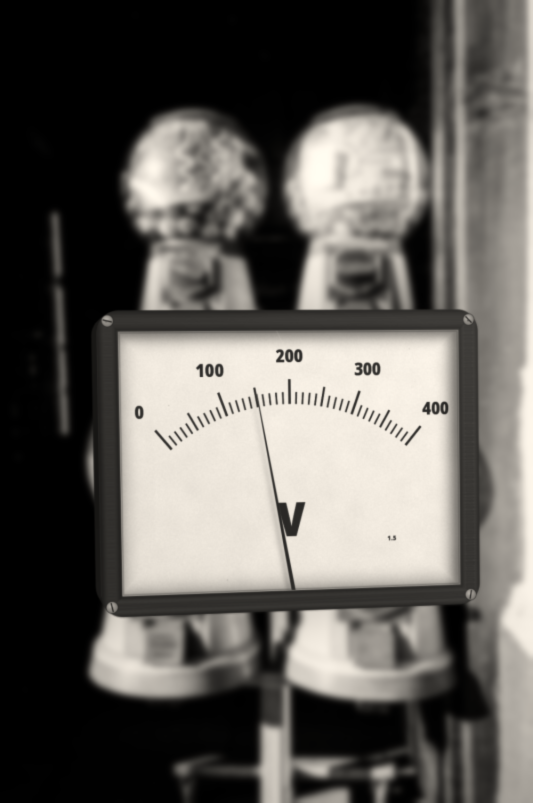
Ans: {"value": 150, "unit": "V"}
